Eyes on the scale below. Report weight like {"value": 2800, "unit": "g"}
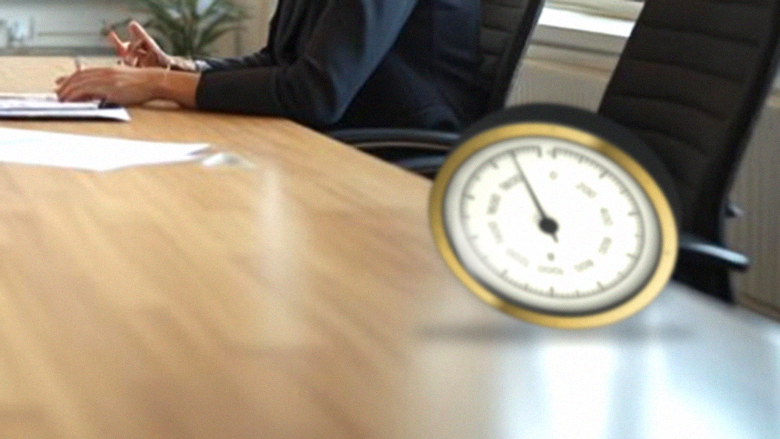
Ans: {"value": 1900, "unit": "g"}
